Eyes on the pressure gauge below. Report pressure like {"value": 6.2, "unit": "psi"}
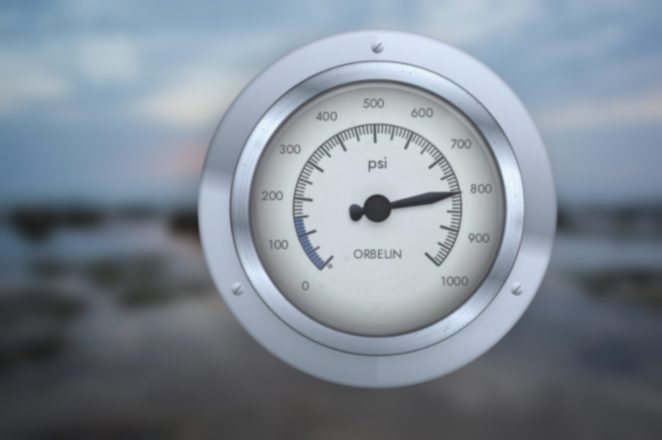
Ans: {"value": 800, "unit": "psi"}
